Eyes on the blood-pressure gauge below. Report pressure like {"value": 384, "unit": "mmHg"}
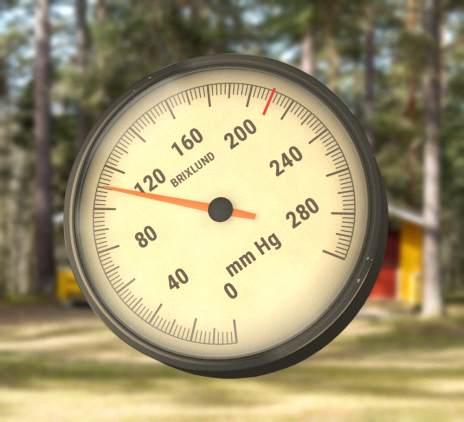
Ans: {"value": 110, "unit": "mmHg"}
